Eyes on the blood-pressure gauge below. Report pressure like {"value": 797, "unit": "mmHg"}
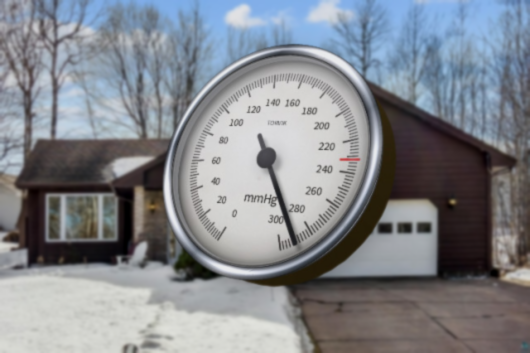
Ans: {"value": 290, "unit": "mmHg"}
